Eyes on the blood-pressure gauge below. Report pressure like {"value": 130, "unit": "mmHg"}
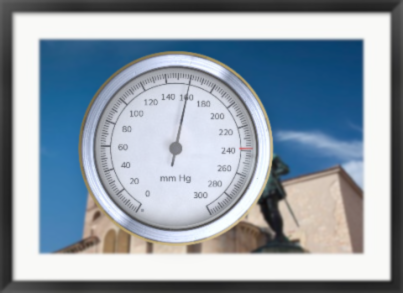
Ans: {"value": 160, "unit": "mmHg"}
